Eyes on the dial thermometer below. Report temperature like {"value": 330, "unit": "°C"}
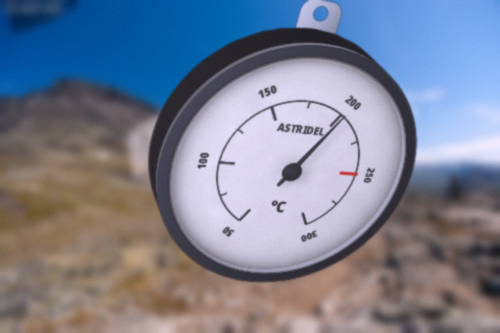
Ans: {"value": 200, "unit": "°C"}
